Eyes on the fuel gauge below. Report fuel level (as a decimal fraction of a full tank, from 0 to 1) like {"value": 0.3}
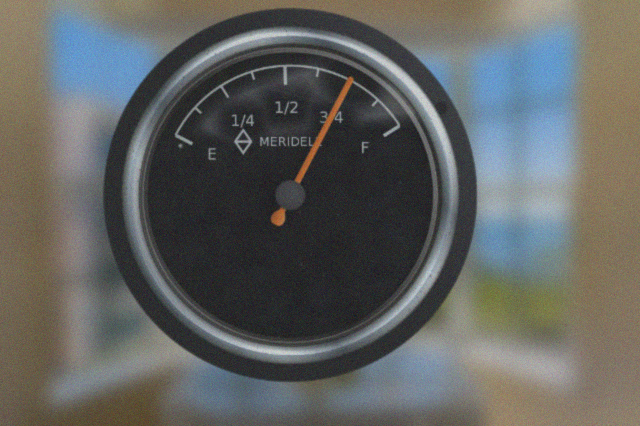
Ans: {"value": 0.75}
